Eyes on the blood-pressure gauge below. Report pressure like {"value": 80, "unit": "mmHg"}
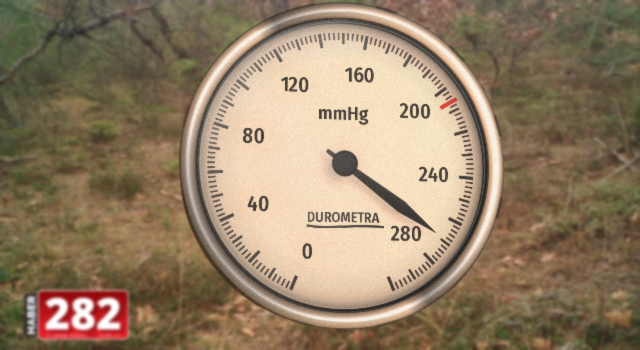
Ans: {"value": 270, "unit": "mmHg"}
